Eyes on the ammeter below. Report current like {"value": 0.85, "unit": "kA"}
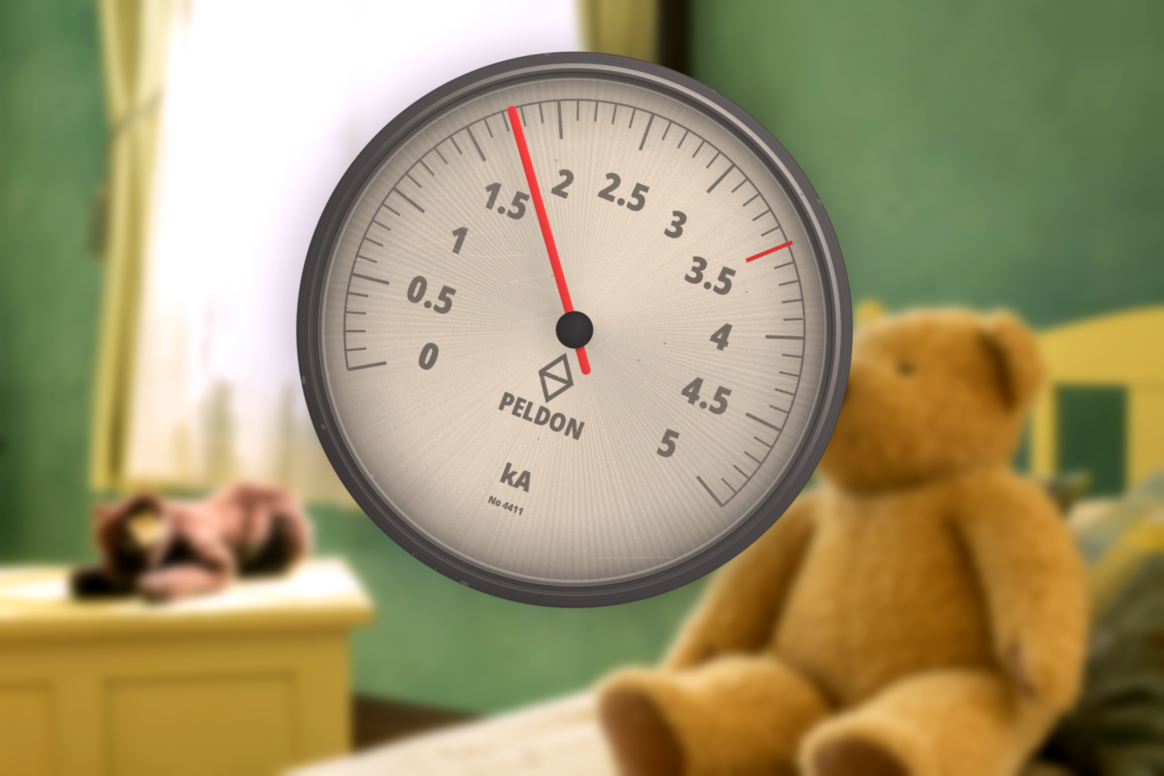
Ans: {"value": 1.75, "unit": "kA"}
